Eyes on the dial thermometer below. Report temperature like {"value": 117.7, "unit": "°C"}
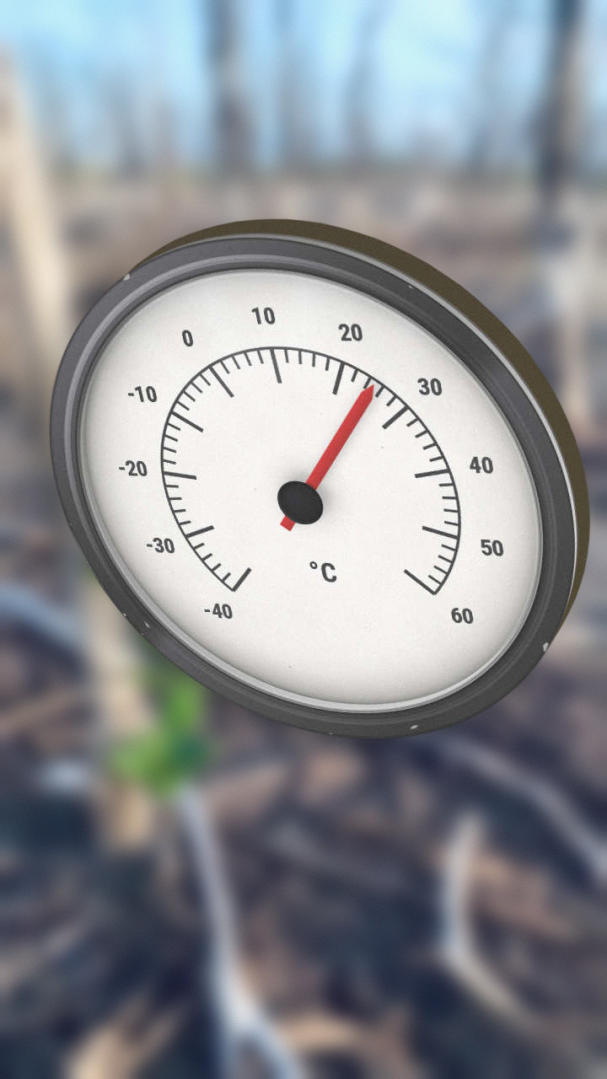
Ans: {"value": 25, "unit": "°C"}
